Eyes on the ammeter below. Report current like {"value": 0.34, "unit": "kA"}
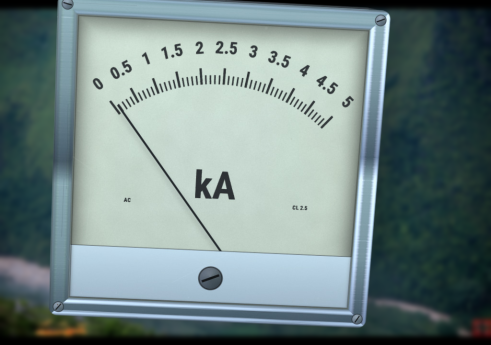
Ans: {"value": 0.1, "unit": "kA"}
